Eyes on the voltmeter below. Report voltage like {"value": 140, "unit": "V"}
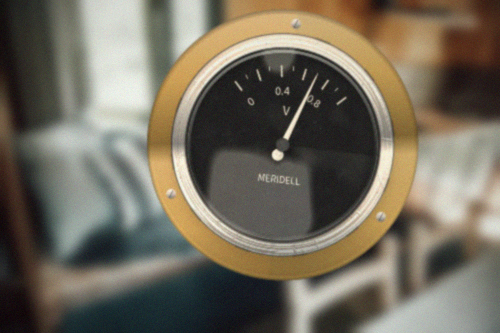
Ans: {"value": 0.7, "unit": "V"}
